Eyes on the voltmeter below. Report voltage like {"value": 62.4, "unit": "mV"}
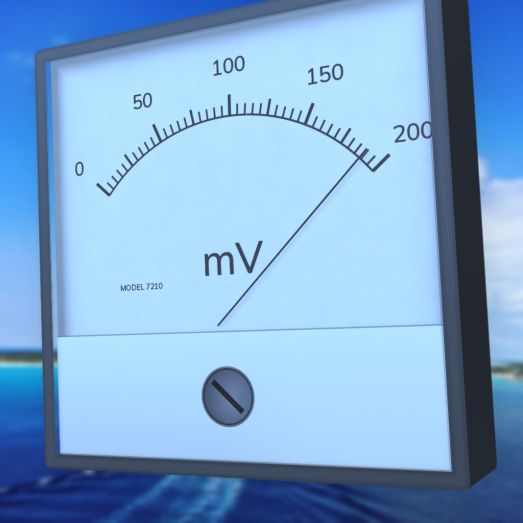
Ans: {"value": 190, "unit": "mV"}
